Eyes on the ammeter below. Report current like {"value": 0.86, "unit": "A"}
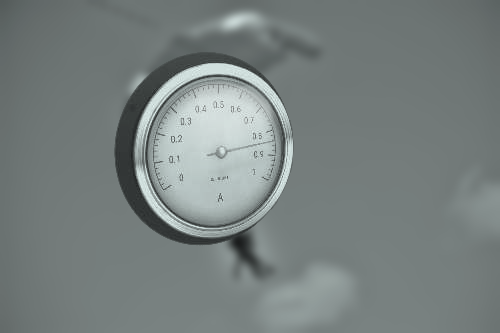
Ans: {"value": 0.84, "unit": "A"}
